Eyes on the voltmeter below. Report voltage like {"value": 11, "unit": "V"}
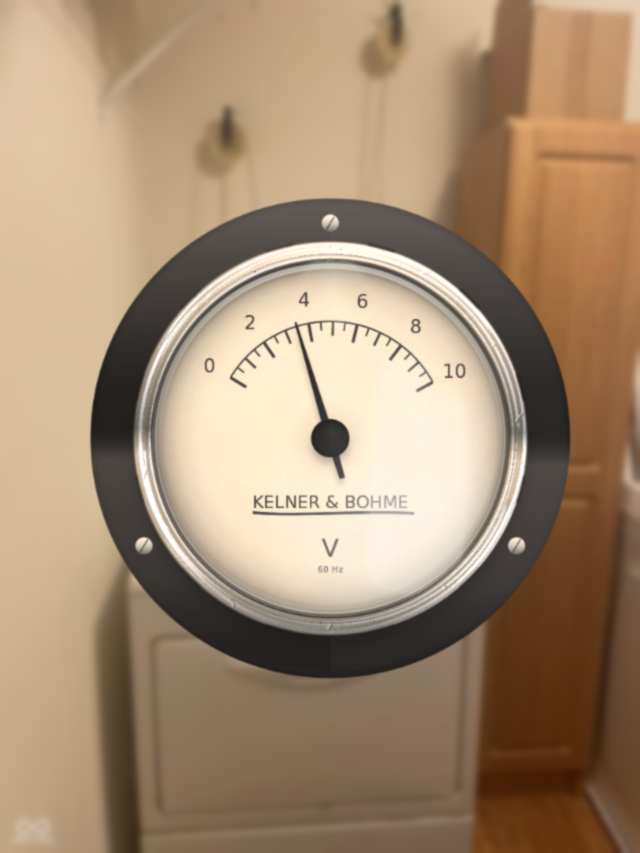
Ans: {"value": 3.5, "unit": "V"}
